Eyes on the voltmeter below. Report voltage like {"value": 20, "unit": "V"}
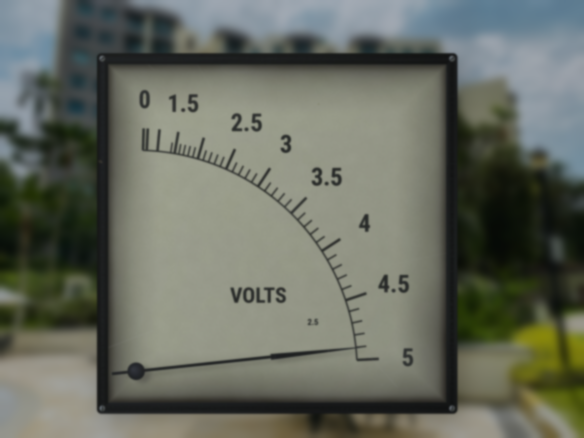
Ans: {"value": 4.9, "unit": "V"}
